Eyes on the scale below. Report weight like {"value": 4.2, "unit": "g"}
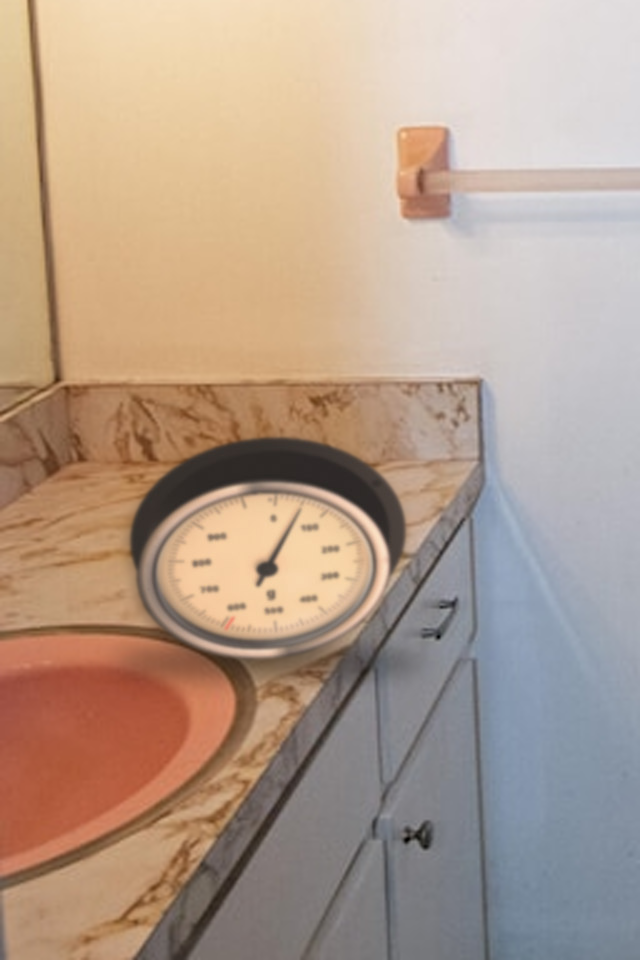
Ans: {"value": 50, "unit": "g"}
